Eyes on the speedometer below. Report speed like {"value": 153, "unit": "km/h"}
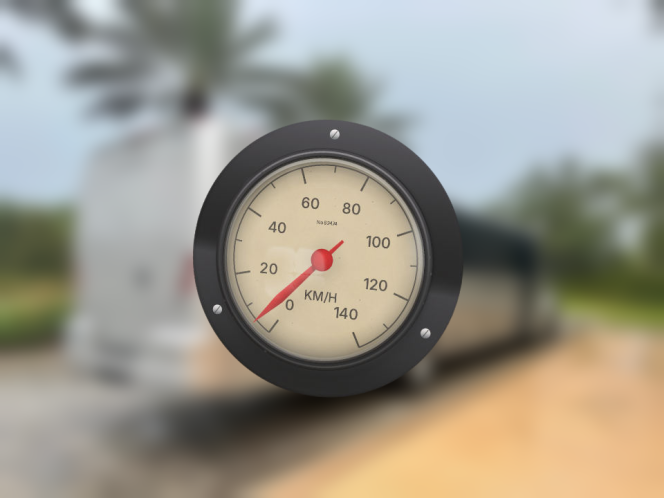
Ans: {"value": 5, "unit": "km/h"}
